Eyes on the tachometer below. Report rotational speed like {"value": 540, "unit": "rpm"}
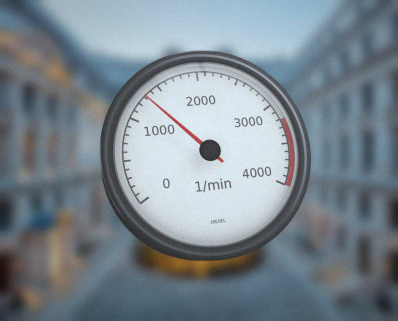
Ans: {"value": 1300, "unit": "rpm"}
